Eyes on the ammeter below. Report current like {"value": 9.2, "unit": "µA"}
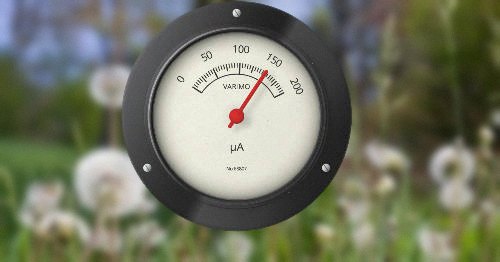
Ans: {"value": 150, "unit": "µA"}
